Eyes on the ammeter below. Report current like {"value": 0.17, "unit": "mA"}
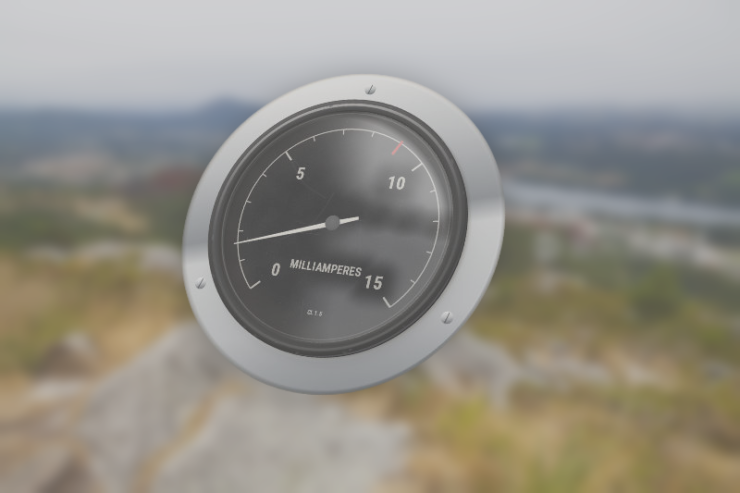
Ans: {"value": 1.5, "unit": "mA"}
